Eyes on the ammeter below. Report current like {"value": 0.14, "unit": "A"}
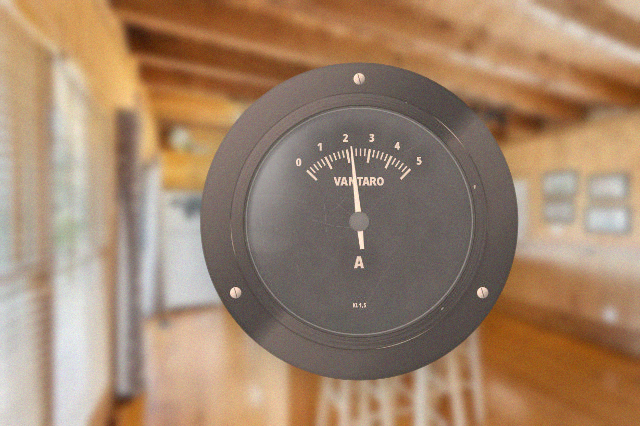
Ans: {"value": 2.2, "unit": "A"}
